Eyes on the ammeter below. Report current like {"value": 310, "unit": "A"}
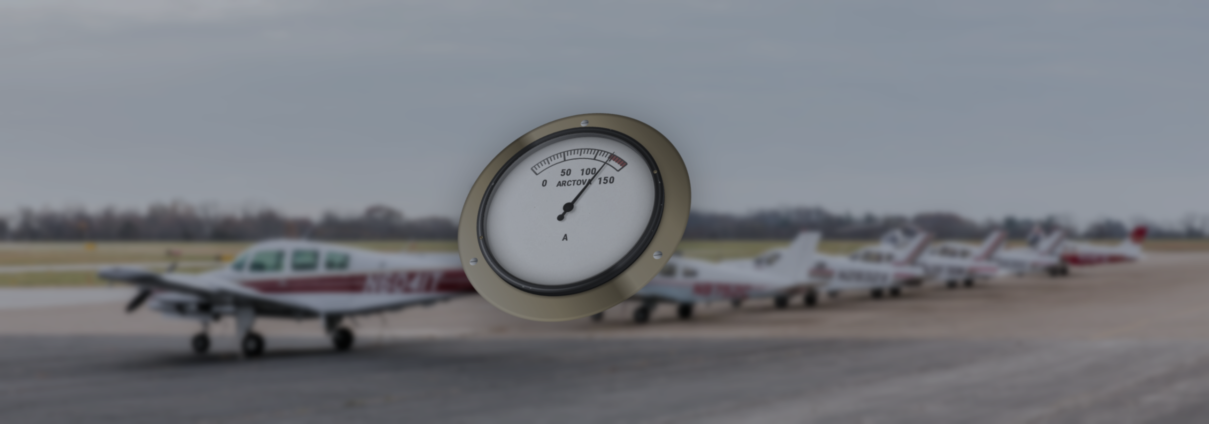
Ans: {"value": 125, "unit": "A"}
